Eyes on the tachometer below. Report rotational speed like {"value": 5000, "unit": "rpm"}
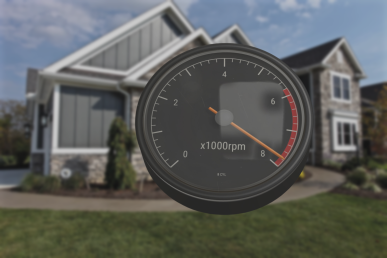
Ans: {"value": 7800, "unit": "rpm"}
